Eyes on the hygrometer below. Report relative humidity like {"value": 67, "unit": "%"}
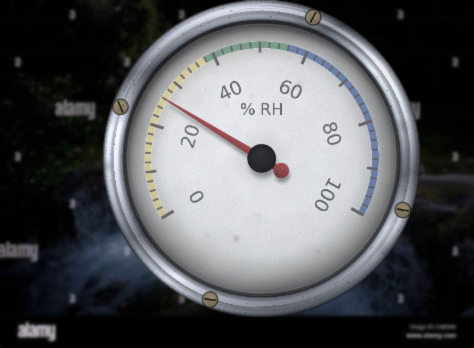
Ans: {"value": 26, "unit": "%"}
